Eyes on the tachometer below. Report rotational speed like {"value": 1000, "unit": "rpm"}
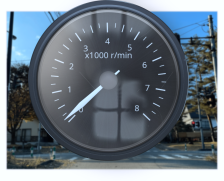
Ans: {"value": 125, "unit": "rpm"}
